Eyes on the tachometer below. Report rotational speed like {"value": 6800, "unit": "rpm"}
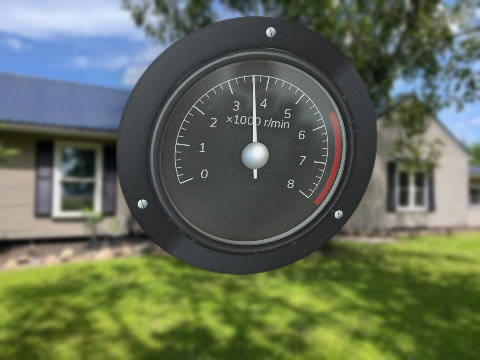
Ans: {"value": 3600, "unit": "rpm"}
